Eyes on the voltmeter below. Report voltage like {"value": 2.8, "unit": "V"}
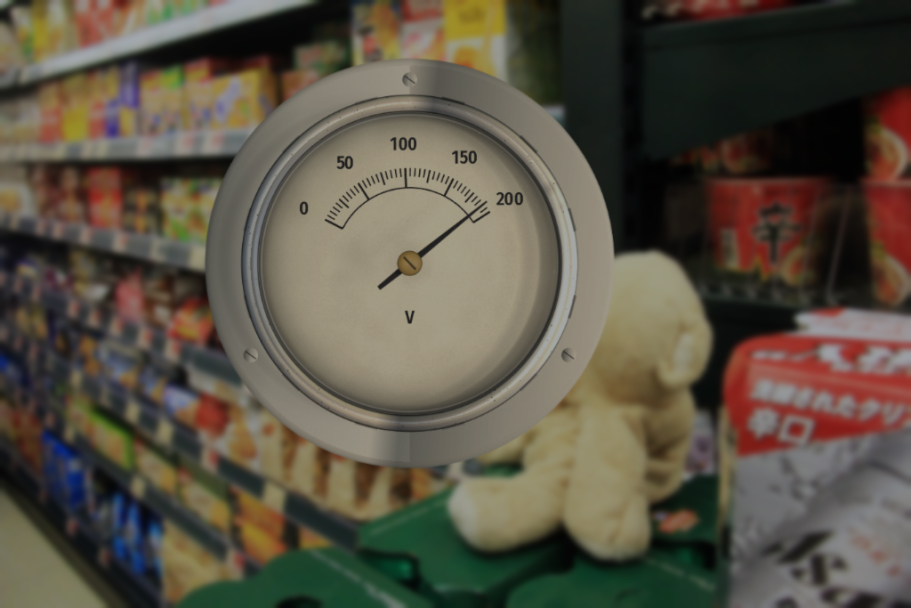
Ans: {"value": 190, "unit": "V"}
